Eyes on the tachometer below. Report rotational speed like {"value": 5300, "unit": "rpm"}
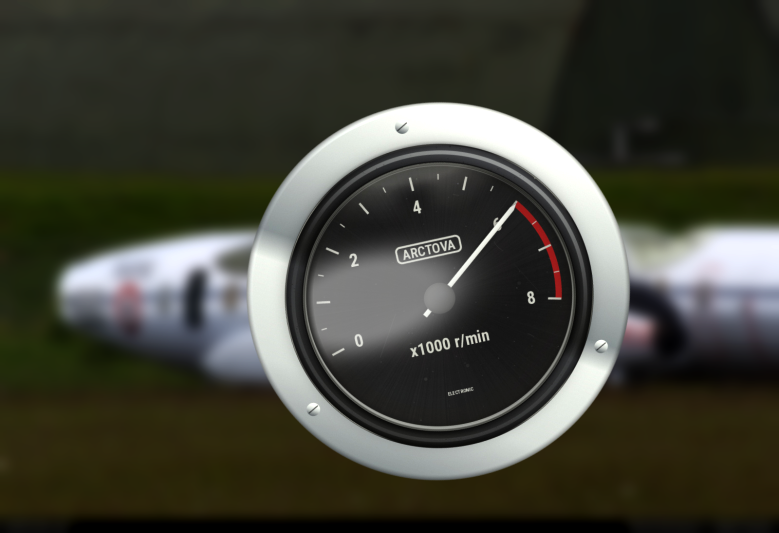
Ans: {"value": 6000, "unit": "rpm"}
